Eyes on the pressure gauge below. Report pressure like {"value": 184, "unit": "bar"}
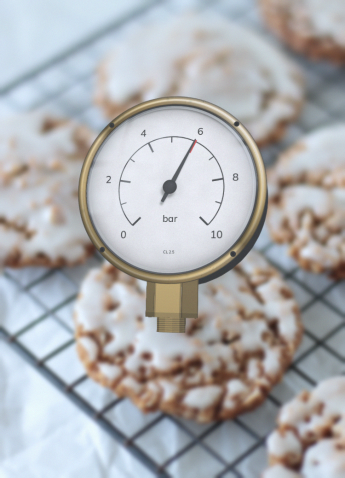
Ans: {"value": 6, "unit": "bar"}
